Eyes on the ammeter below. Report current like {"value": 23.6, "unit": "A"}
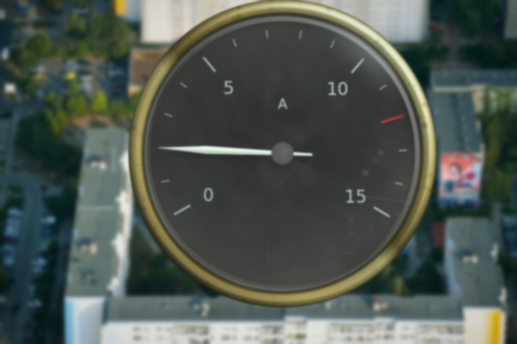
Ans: {"value": 2, "unit": "A"}
